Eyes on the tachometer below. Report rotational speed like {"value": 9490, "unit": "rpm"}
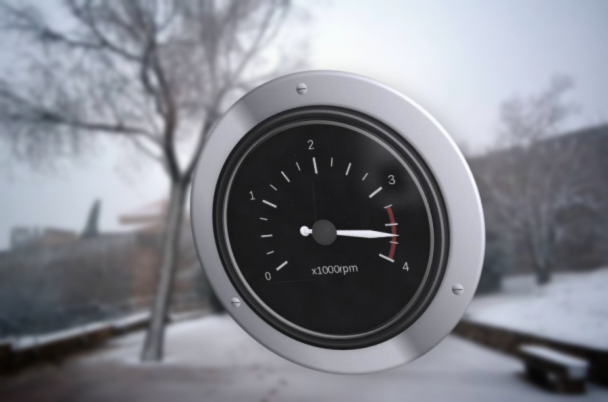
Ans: {"value": 3625, "unit": "rpm"}
